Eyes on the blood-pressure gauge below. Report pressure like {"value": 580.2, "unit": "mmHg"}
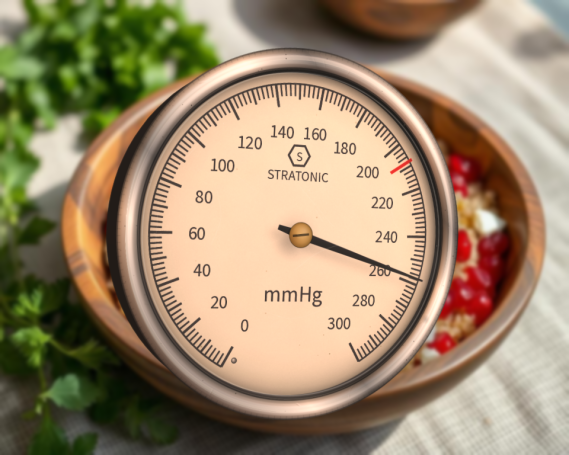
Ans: {"value": 258, "unit": "mmHg"}
